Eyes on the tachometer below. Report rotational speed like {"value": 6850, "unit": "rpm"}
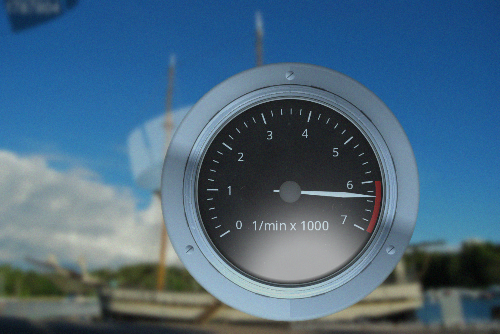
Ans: {"value": 6300, "unit": "rpm"}
